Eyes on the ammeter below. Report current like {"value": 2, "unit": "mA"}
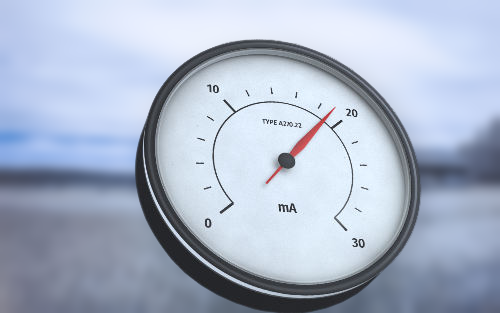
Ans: {"value": 19, "unit": "mA"}
